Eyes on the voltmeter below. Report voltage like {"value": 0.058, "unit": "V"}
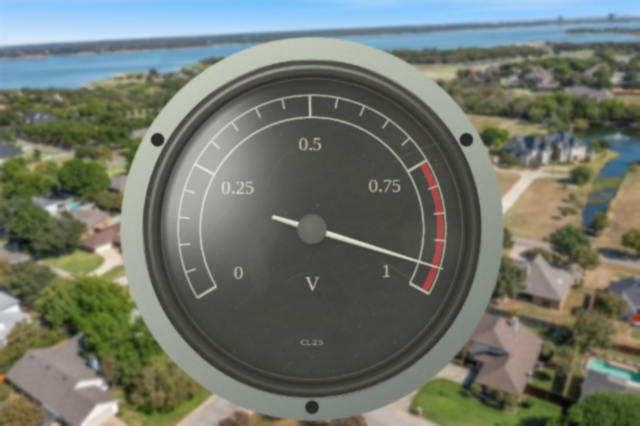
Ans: {"value": 0.95, "unit": "V"}
